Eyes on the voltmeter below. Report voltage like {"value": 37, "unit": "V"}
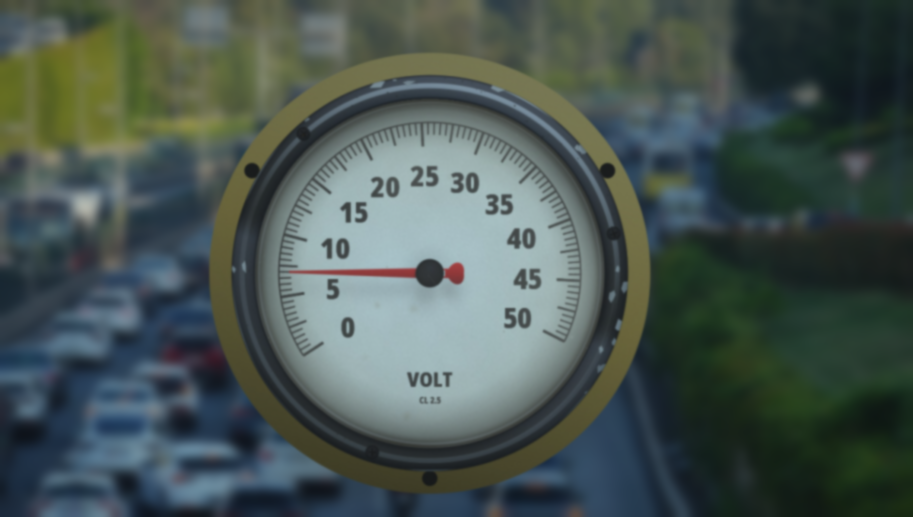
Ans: {"value": 7, "unit": "V"}
